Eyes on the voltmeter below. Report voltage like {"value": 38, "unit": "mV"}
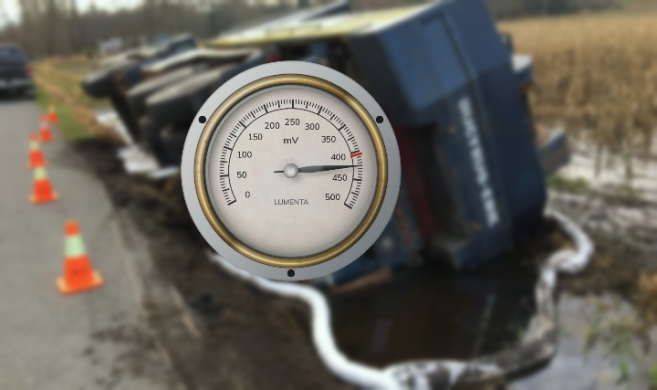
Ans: {"value": 425, "unit": "mV"}
